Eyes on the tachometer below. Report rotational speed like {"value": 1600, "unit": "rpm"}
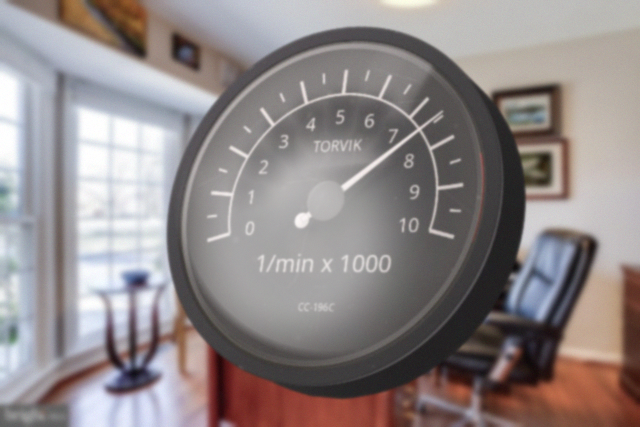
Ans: {"value": 7500, "unit": "rpm"}
